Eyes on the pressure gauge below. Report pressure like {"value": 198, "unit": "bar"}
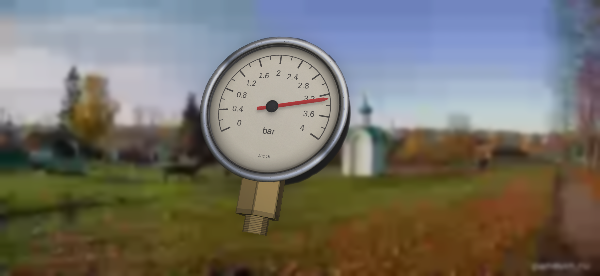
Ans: {"value": 3.3, "unit": "bar"}
